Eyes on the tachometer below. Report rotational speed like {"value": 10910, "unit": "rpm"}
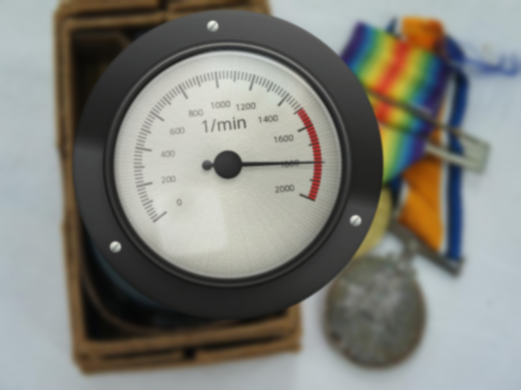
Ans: {"value": 1800, "unit": "rpm"}
